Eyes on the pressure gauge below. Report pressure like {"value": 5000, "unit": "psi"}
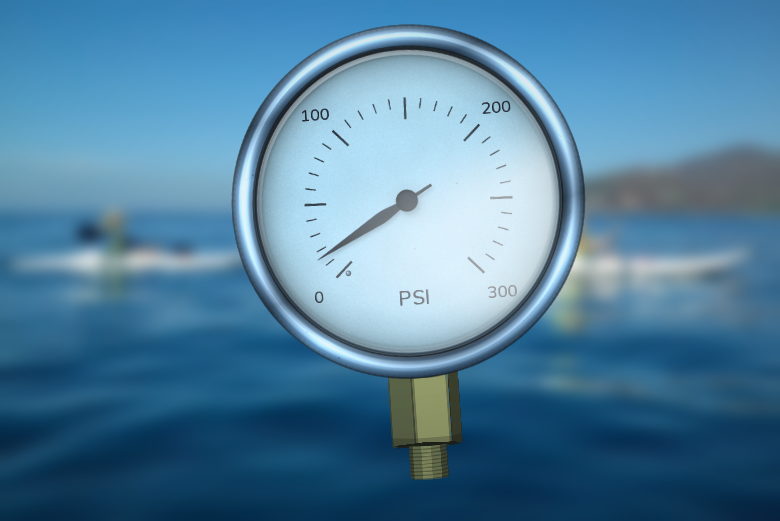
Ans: {"value": 15, "unit": "psi"}
